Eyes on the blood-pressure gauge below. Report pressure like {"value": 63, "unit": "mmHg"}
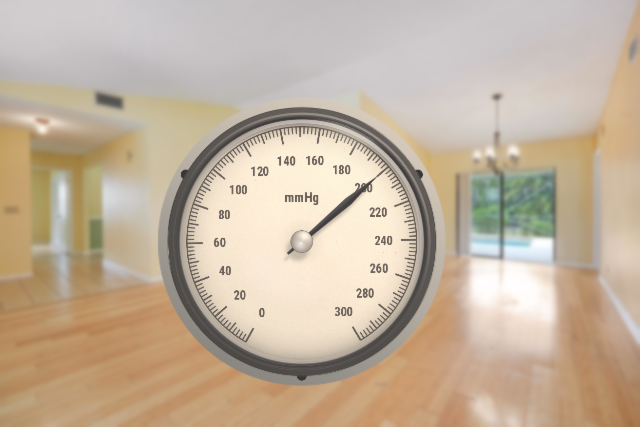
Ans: {"value": 200, "unit": "mmHg"}
